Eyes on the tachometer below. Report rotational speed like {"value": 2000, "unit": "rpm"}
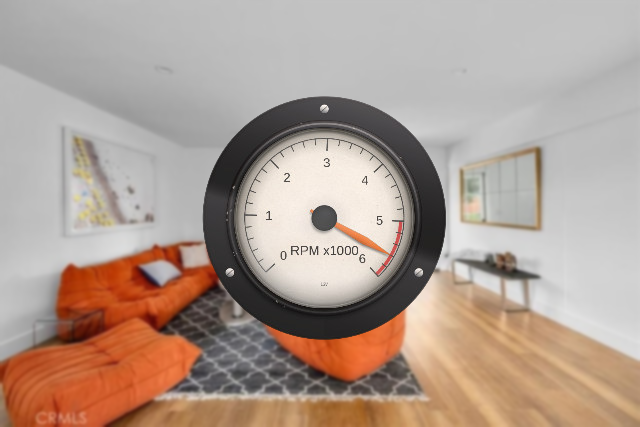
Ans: {"value": 5600, "unit": "rpm"}
